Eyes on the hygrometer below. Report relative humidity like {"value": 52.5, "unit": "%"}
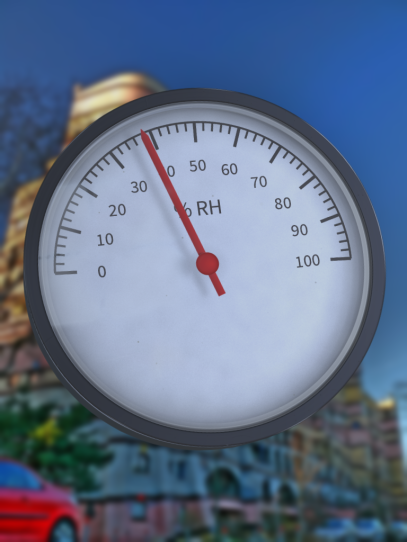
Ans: {"value": 38, "unit": "%"}
